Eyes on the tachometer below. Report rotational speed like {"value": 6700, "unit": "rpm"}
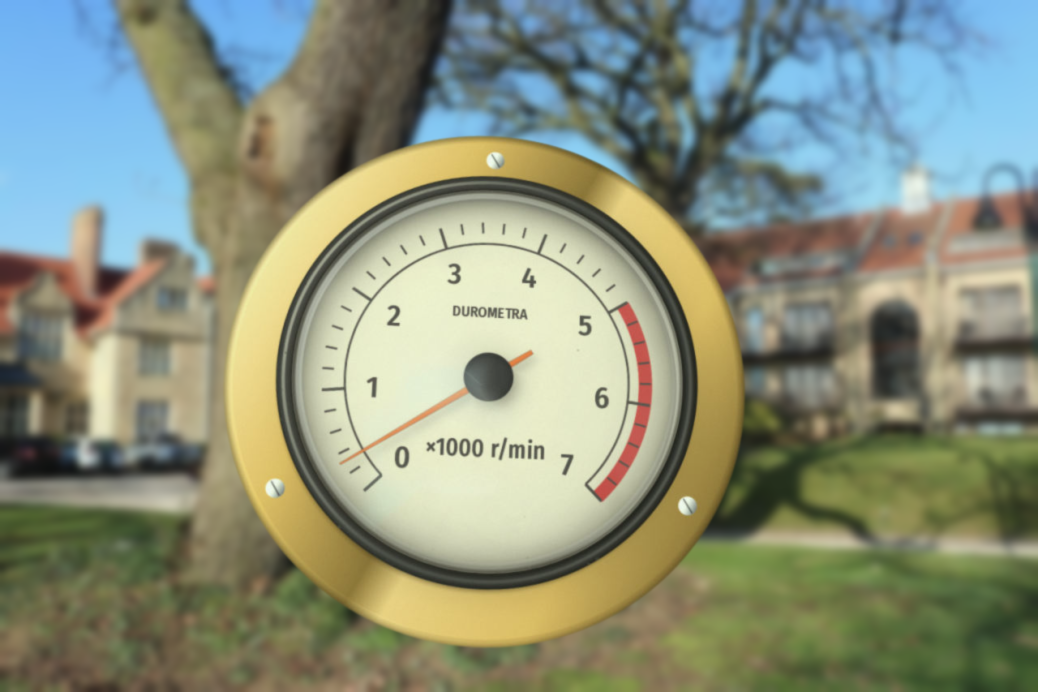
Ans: {"value": 300, "unit": "rpm"}
